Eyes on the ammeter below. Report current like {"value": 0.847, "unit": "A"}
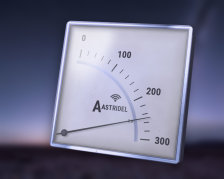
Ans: {"value": 250, "unit": "A"}
